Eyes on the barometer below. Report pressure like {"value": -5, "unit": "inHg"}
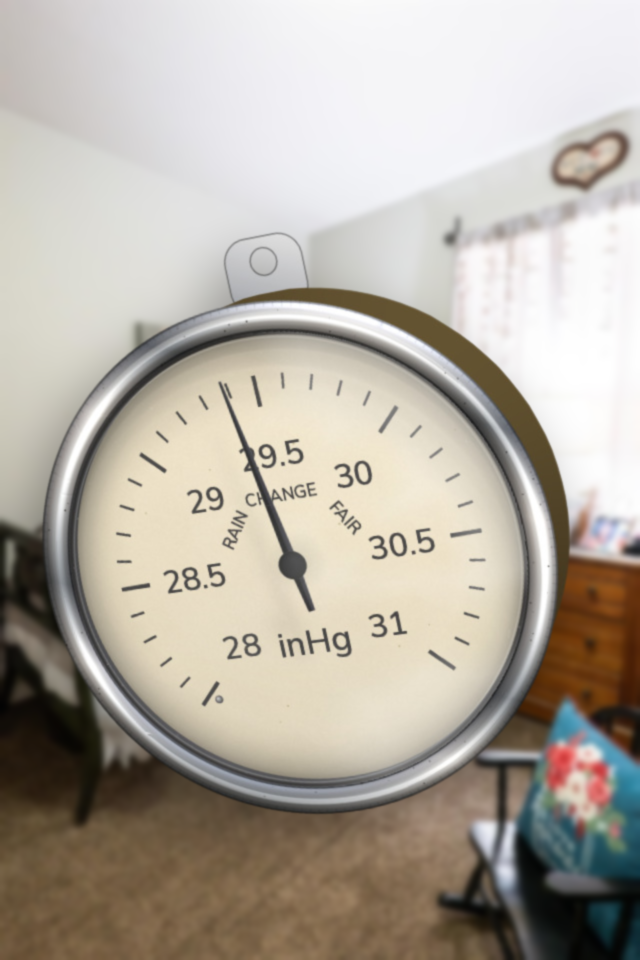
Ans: {"value": 29.4, "unit": "inHg"}
